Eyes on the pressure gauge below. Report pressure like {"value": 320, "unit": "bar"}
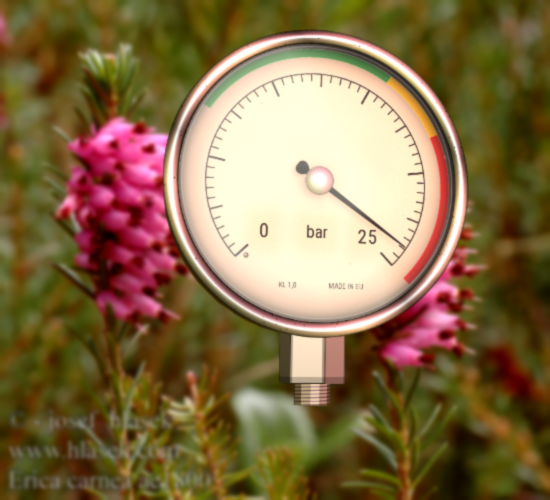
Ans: {"value": 24, "unit": "bar"}
